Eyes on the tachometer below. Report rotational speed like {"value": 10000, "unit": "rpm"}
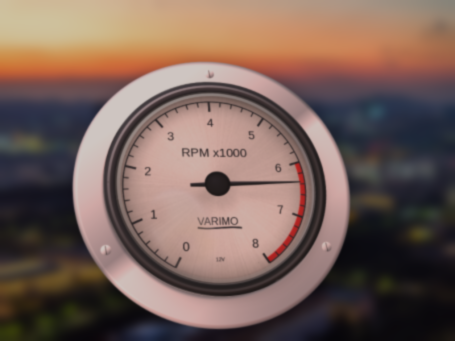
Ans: {"value": 6400, "unit": "rpm"}
